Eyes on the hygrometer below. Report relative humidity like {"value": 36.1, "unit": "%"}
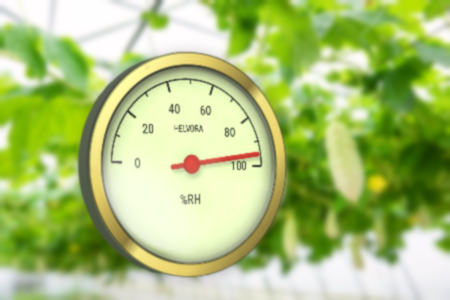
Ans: {"value": 95, "unit": "%"}
